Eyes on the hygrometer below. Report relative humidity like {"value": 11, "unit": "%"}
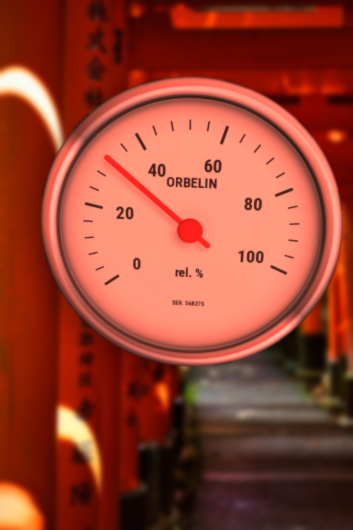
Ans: {"value": 32, "unit": "%"}
